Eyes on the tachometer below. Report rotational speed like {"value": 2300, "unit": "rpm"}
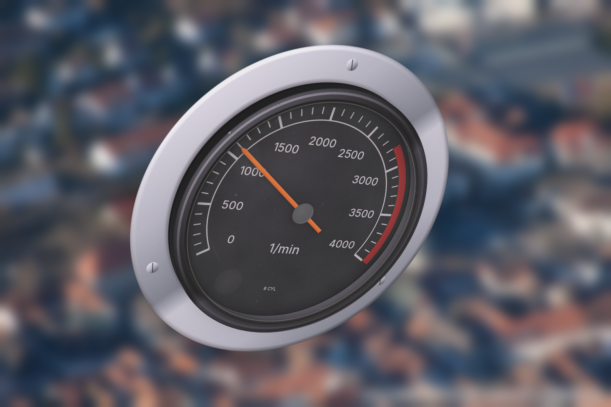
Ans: {"value": 1100, "unit": "rpm"}
